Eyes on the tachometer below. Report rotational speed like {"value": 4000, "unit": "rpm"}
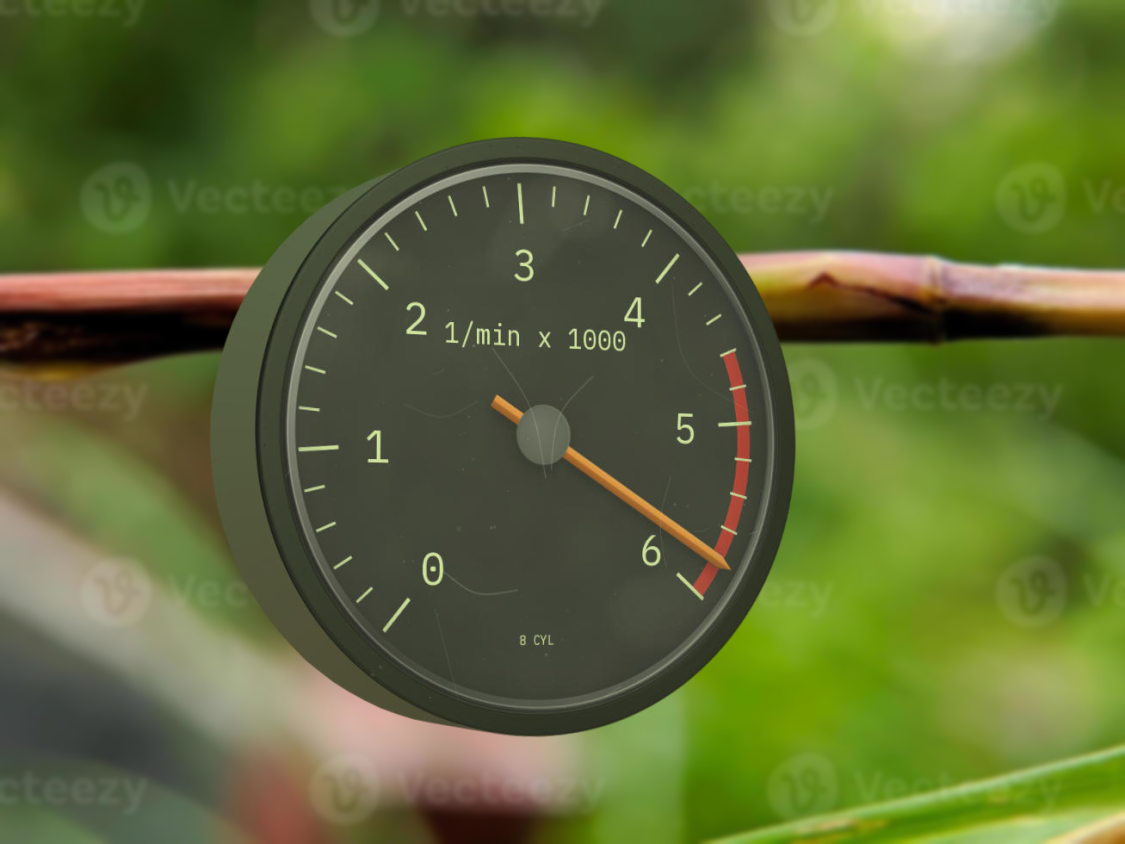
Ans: {"value": 5800, "unit": "rpm"}
